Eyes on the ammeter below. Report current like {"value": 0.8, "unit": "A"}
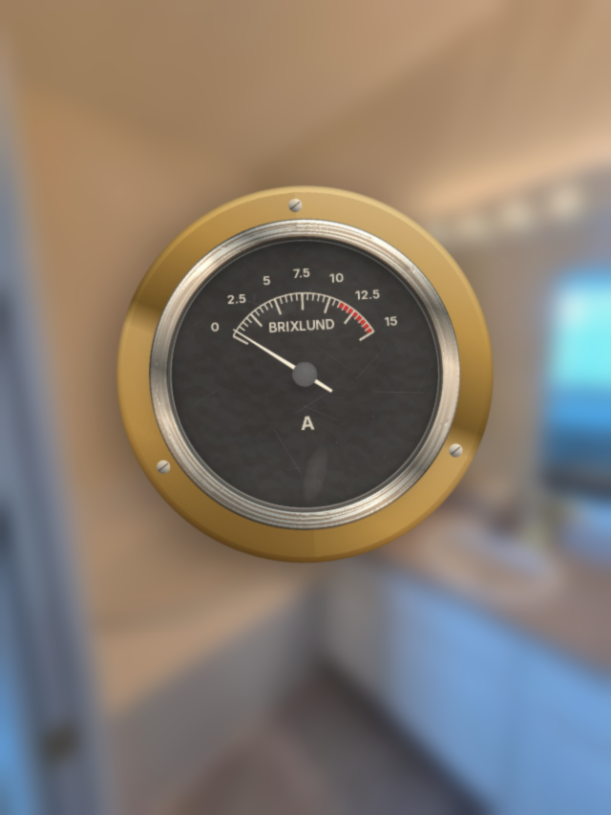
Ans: {"value": 0.5, "unit": "A"}
